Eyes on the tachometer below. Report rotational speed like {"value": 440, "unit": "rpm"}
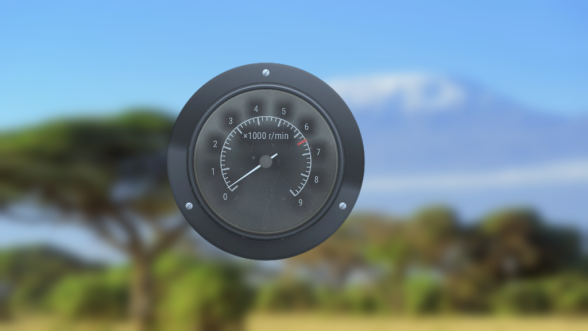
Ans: {"value": 200, "unit": "rpm"}
